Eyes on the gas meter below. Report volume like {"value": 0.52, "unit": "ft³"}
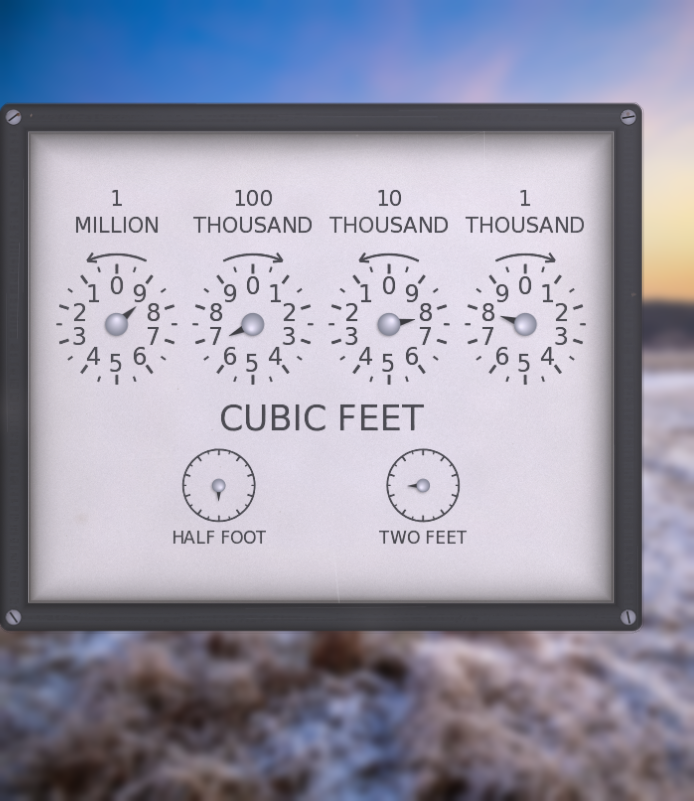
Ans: {"value": 867800, "unit": "ft³"}
